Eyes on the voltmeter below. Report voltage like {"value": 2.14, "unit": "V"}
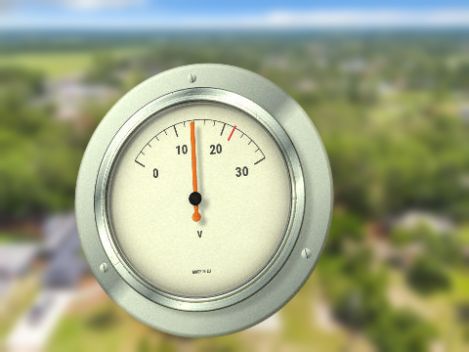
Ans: {"value": 14, "unit": "V"}
